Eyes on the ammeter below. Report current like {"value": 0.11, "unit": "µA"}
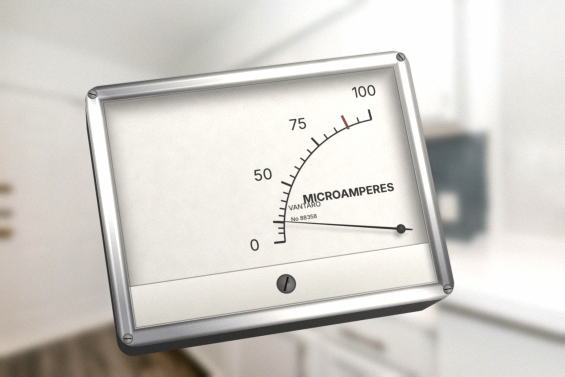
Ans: {"value": 25, "unit": "µA"}
